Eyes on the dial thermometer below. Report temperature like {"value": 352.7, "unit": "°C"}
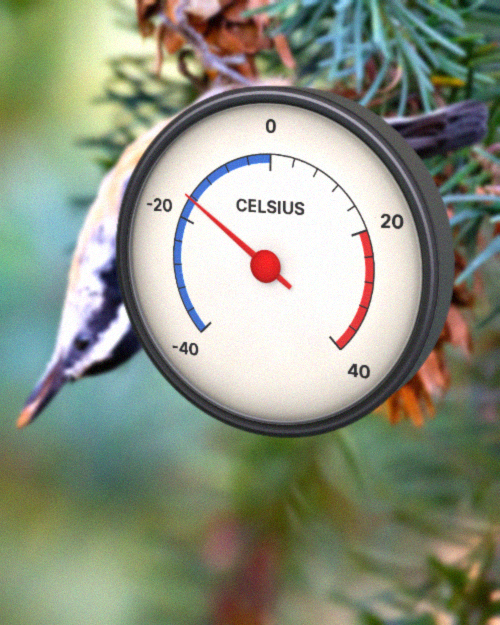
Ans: {"value": -16, "unit": "°C"}
